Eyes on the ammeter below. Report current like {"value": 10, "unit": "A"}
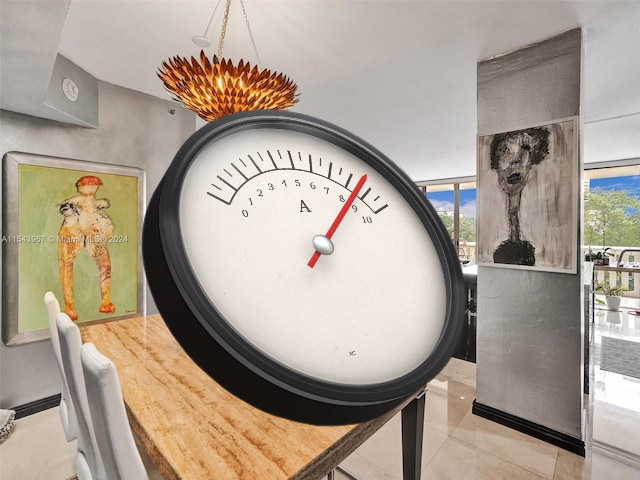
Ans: {"value": 8.5, "unit": "A"}
